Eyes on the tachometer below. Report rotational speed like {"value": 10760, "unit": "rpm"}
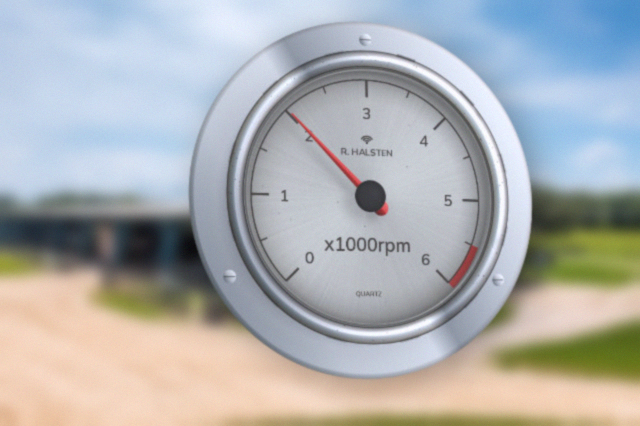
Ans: {"value": 2000, "unit": "rpm"}
